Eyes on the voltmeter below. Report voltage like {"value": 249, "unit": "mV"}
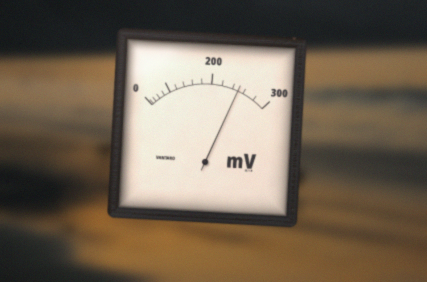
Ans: {"value": 250, "unit": "mV"}
